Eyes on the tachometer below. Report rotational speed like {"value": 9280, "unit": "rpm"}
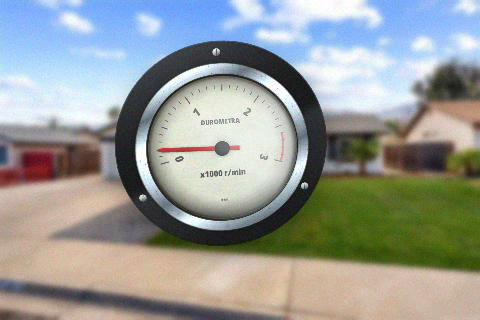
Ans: {"value": 200, "unit": "rpm"}
